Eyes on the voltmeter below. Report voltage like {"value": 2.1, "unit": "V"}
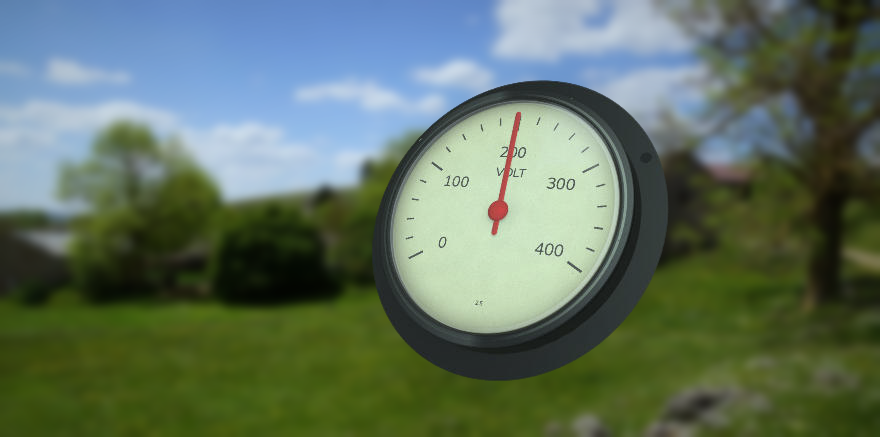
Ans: {"value": 200, "unit": "V"}
